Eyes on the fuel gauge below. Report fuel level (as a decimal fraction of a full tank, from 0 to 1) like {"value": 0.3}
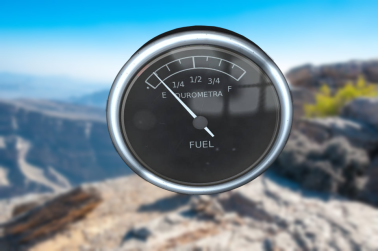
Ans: {"value": 0.125}
